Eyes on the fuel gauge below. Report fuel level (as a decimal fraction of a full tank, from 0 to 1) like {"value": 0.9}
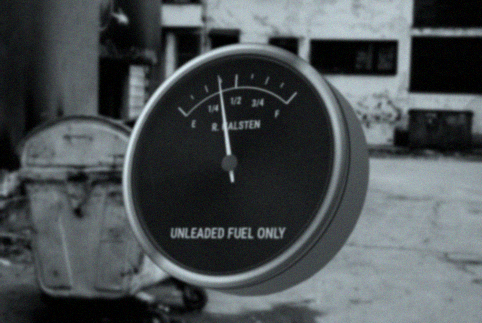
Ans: {"value": 0.375}
